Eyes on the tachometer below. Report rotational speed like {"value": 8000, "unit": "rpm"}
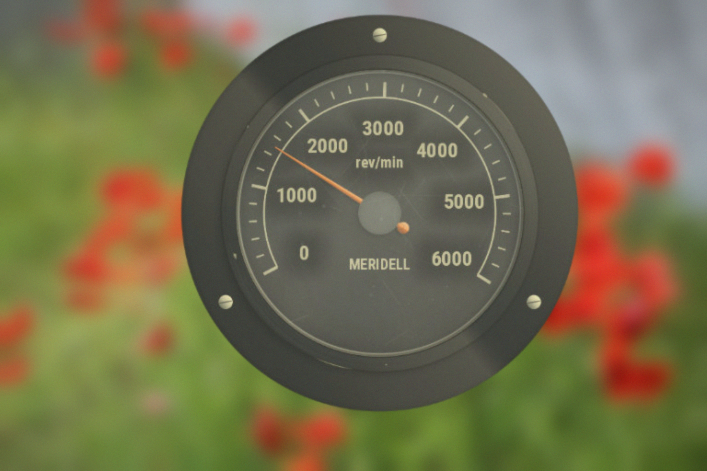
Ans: {"value": 1500, "unit": "rpm"}
